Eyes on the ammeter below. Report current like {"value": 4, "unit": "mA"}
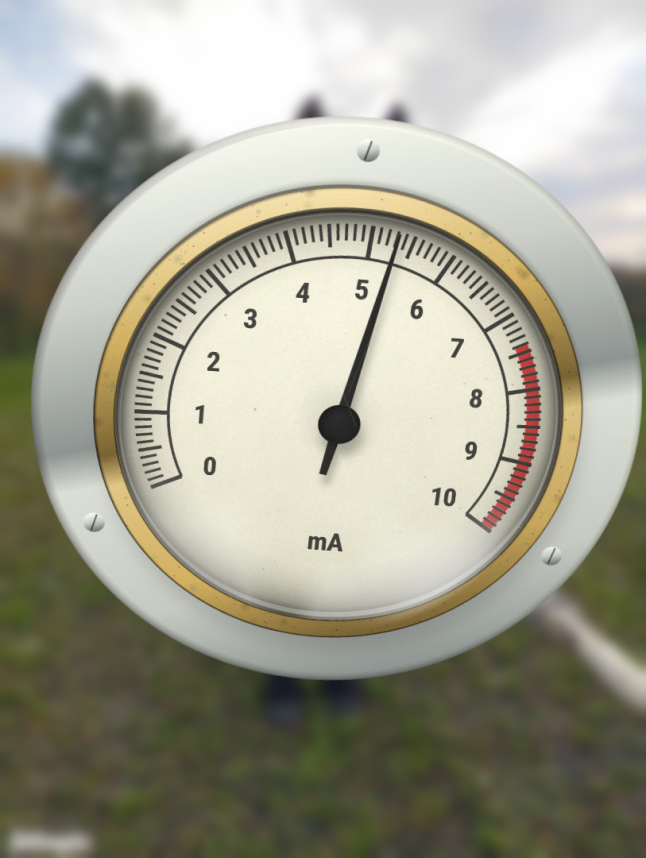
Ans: {"value": 5.3, "unit": "mA"}
